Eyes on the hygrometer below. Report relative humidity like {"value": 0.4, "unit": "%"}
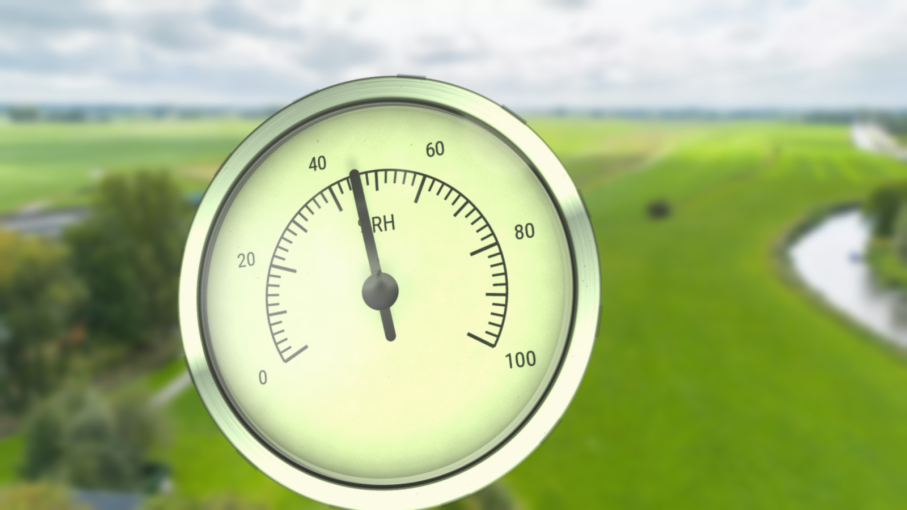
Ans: {"value": 46, "unit": "%"}
